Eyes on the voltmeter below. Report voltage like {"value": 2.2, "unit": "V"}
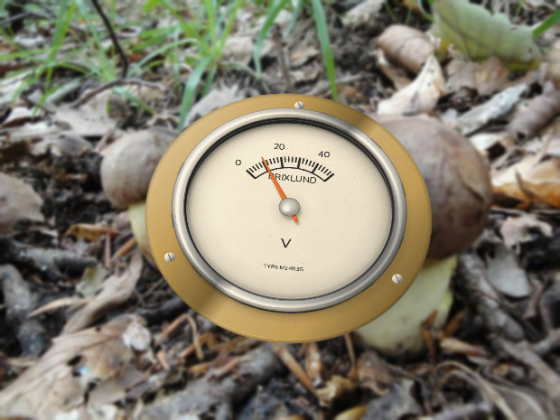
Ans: {"value": 10, "unit": "V"}
